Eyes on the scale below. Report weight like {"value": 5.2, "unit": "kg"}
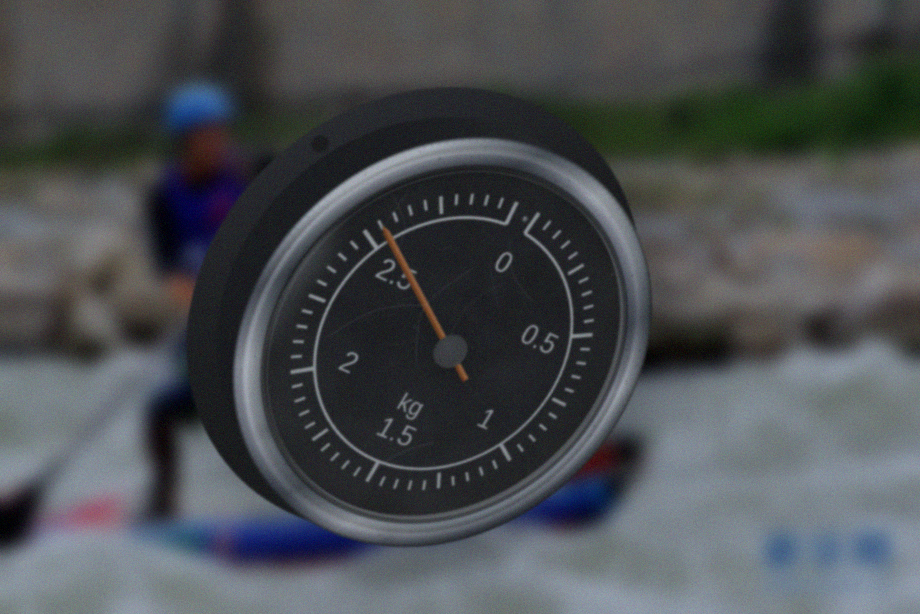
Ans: {"value": 2.55, "unit": "kg"}
